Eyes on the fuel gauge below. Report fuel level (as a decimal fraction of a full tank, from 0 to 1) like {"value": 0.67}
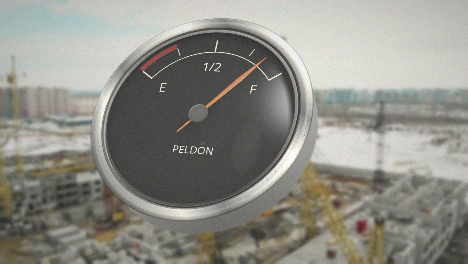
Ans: {"value": 0.875}
